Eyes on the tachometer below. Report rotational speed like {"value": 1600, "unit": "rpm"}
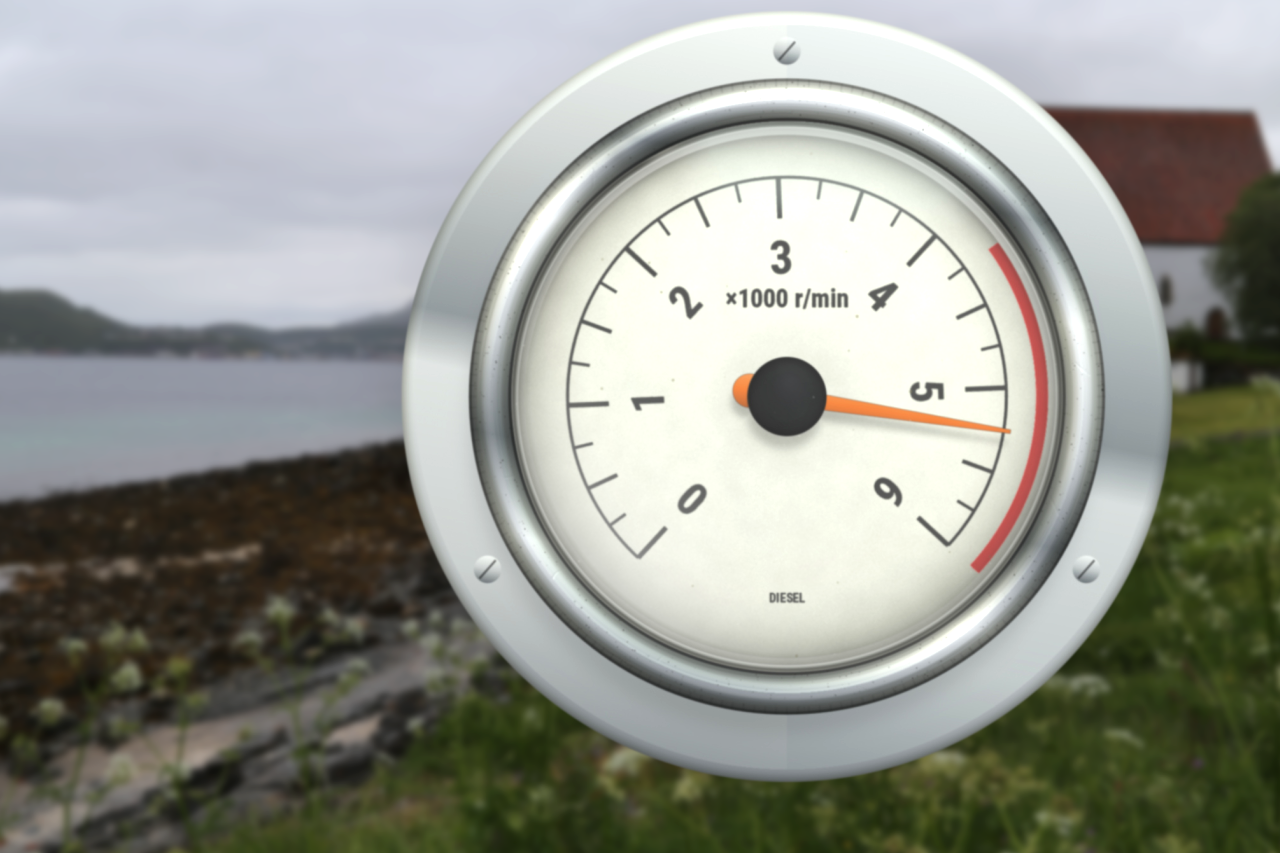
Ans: {"value": 5250, "unit": "rpm"}
